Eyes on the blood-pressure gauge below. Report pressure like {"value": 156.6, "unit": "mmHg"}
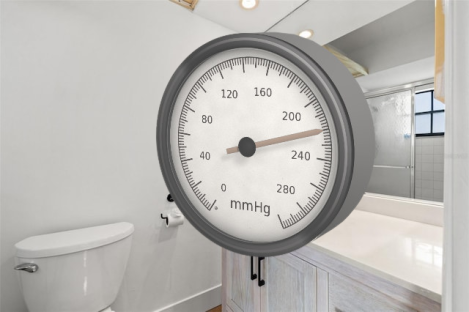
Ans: {"value": 220, "unit": "mmHg"}
